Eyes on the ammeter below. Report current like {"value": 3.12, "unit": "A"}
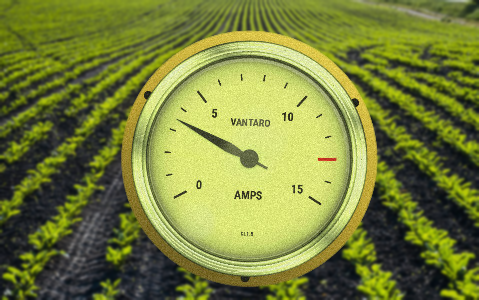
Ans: {"value": 3.5, "unit": "A"}
